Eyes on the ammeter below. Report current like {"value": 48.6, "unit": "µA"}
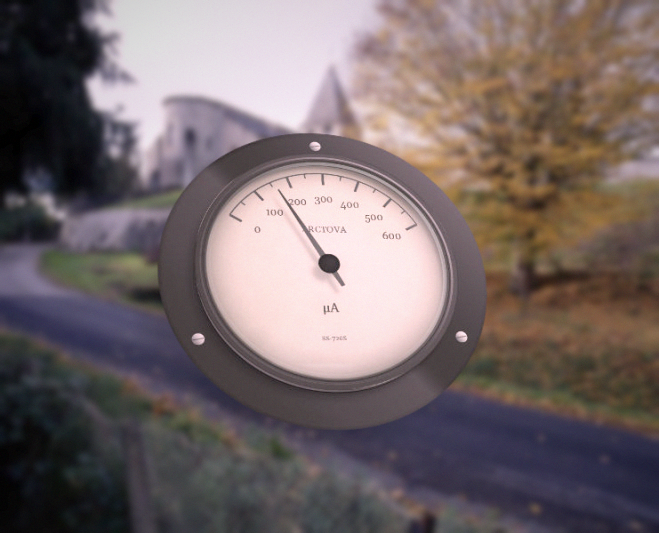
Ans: {"value": 150, "unit": "µA"}
